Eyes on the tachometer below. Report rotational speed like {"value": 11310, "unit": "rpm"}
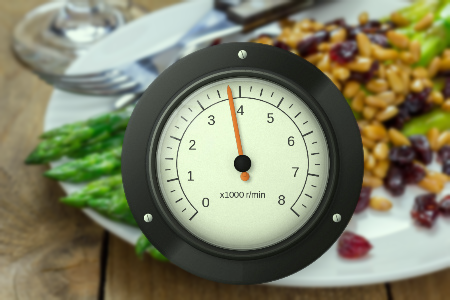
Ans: {"value": 3750, "unit": "rpm"}
